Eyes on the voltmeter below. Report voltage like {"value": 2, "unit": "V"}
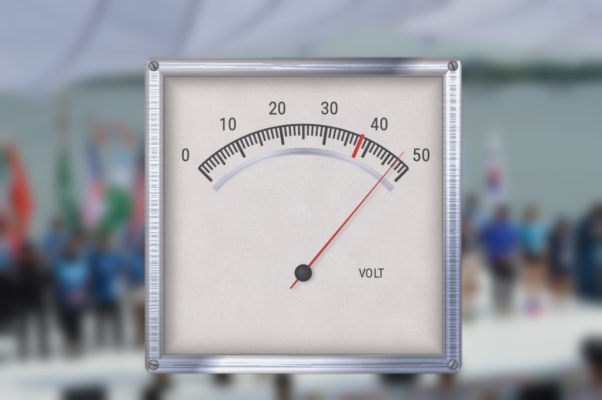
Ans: {"value": 47, "unit": "V"}
